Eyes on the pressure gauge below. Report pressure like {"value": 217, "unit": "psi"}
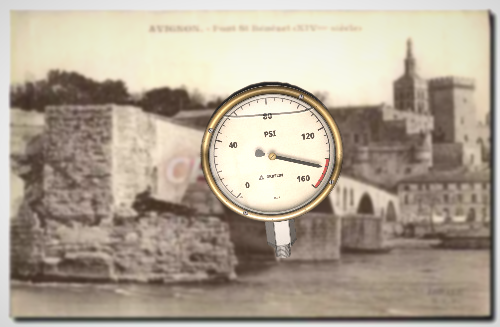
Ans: {"value": 145, "unit": "psi"}
